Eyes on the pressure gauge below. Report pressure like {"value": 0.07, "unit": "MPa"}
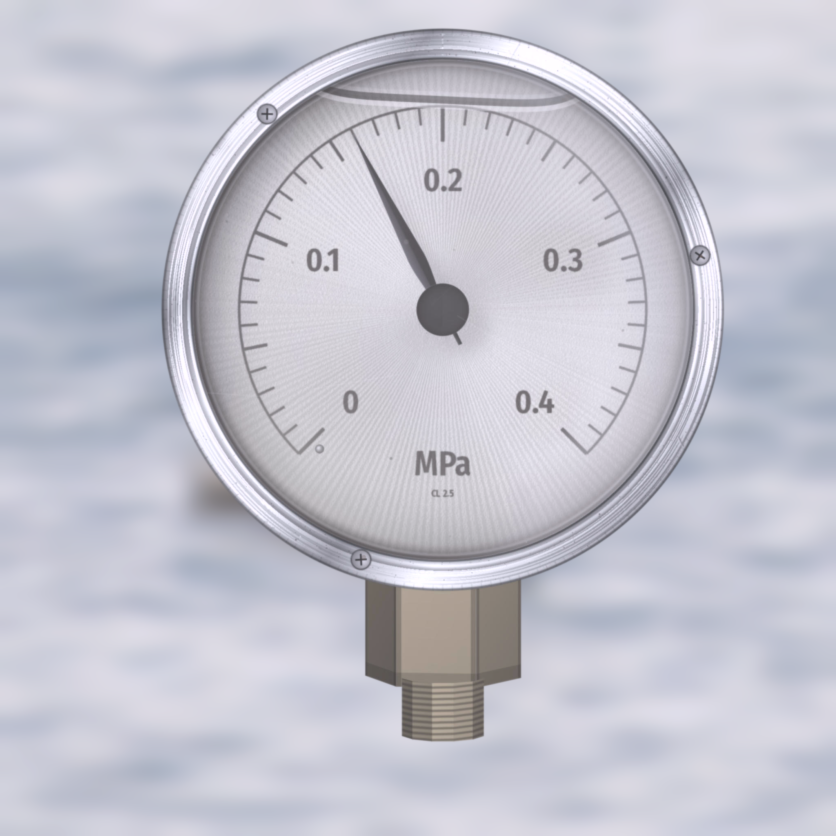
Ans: {"value": 0.16, "unit": "MPa"}
